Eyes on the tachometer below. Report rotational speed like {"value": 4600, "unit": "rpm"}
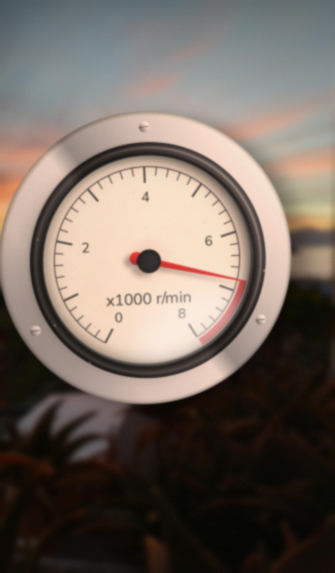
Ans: {"value": 6800, "unit": "rpm"}
